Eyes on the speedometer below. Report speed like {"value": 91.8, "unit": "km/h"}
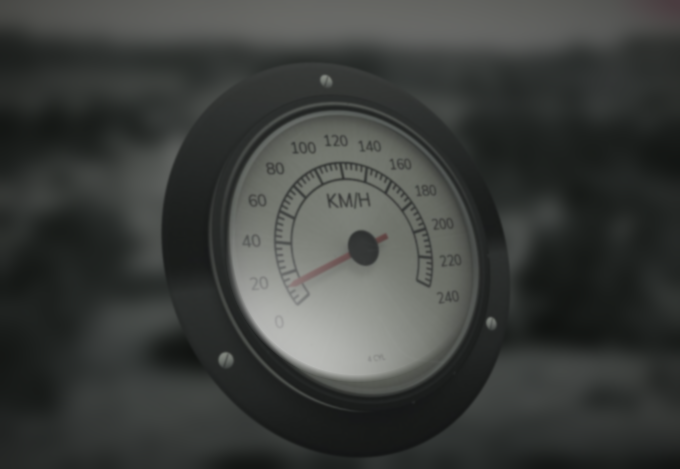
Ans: {"value": 12, "unit": "km/h"}
